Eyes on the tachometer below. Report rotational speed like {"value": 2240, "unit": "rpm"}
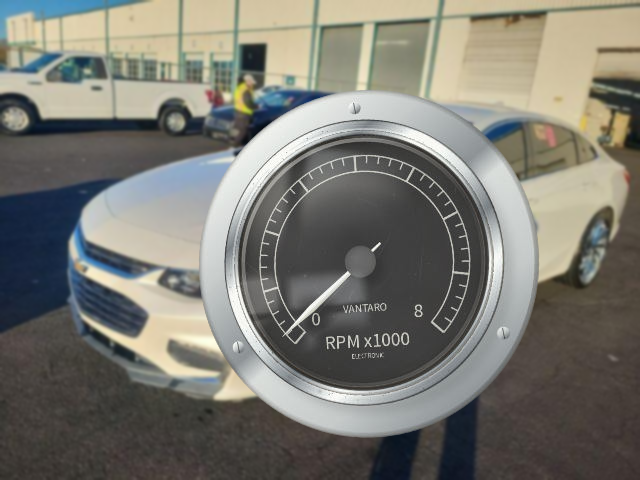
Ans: {"value": 200, "unit": "rpm"}
